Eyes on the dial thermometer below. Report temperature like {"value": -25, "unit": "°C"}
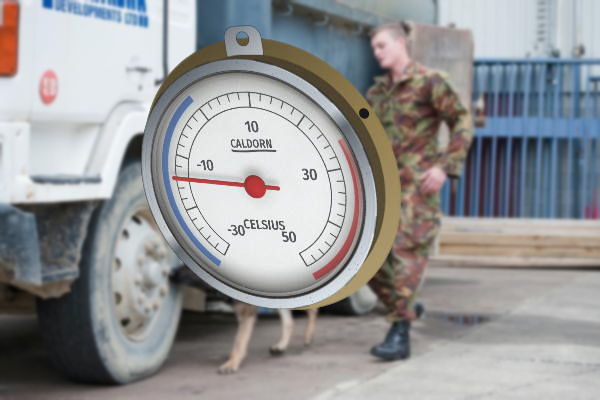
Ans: {"value": -14, "unit": "°C"}
